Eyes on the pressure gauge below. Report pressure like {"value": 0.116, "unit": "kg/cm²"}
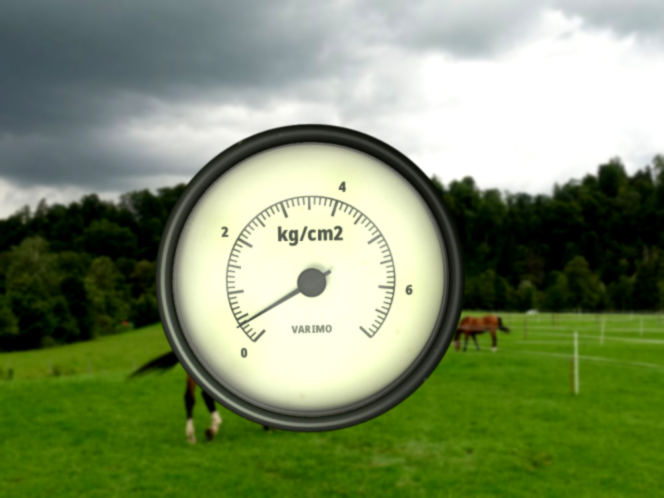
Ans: {"value": 0.4, "unit": "kg/cm²"}
